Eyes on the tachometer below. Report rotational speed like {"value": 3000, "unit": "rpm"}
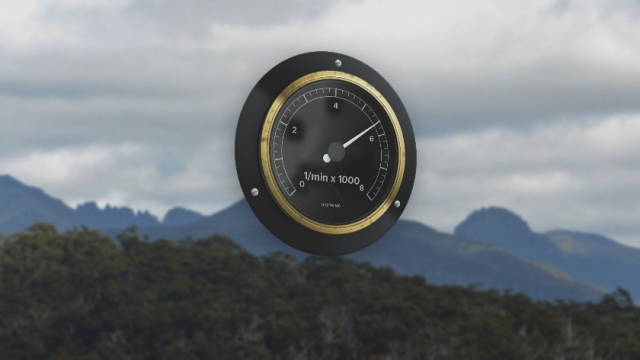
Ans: {"value": 5600, "unit": "rpm"}
